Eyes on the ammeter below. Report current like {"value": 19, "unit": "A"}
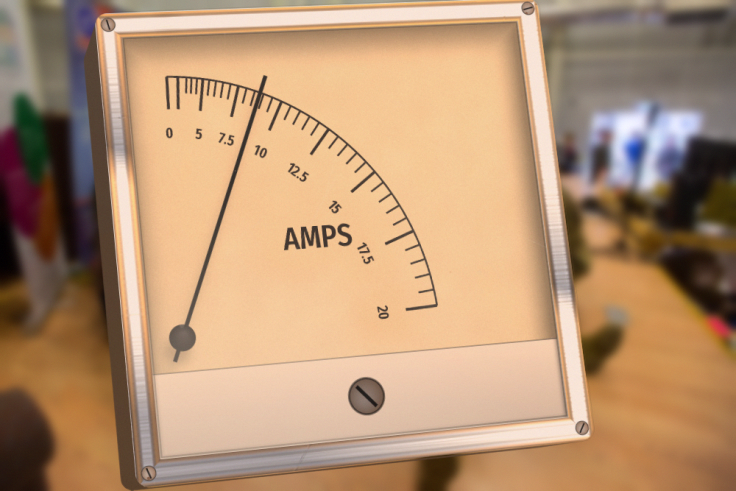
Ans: {"value": 8.75, "unit": "A"}
